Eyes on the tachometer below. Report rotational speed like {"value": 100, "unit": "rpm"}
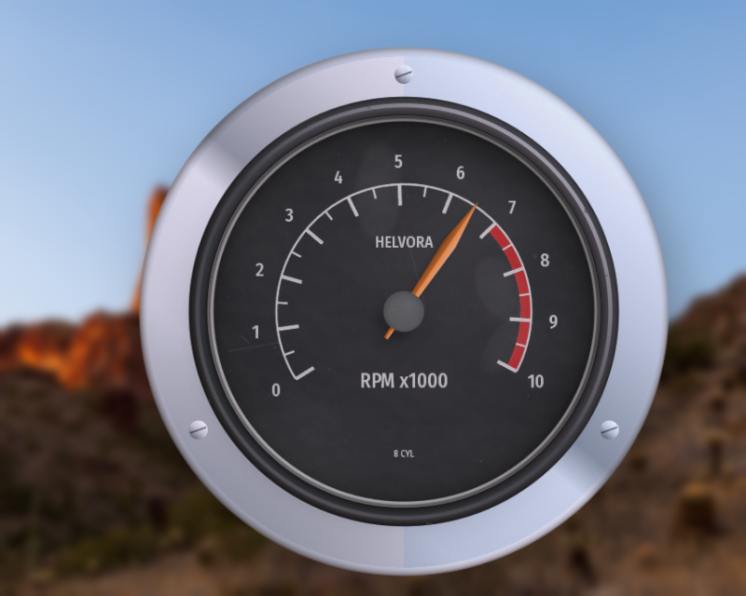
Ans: {"value": 6500, "unit": "rpm"}
